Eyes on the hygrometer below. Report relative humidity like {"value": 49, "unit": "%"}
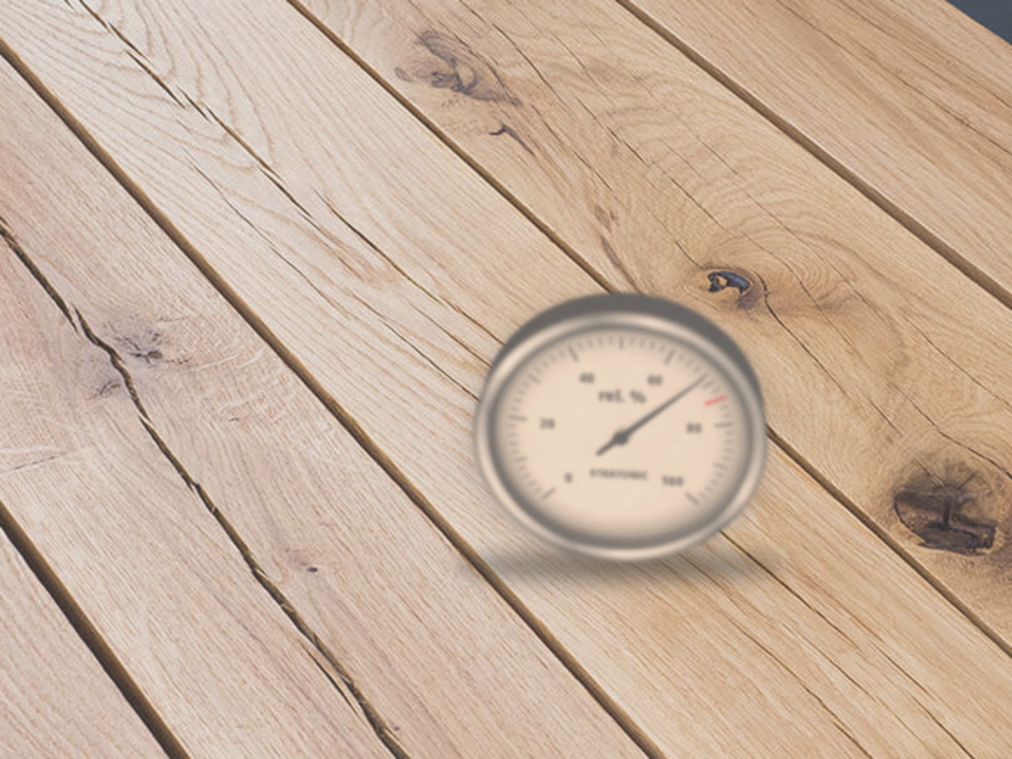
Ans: {"value": 68, "unit": "%"}
